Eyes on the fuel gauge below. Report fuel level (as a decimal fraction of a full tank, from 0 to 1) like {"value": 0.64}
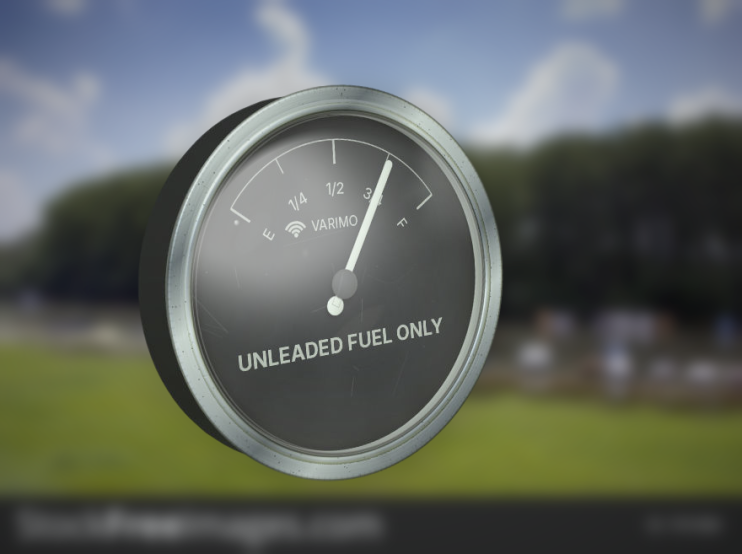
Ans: {"value": 0.75}
